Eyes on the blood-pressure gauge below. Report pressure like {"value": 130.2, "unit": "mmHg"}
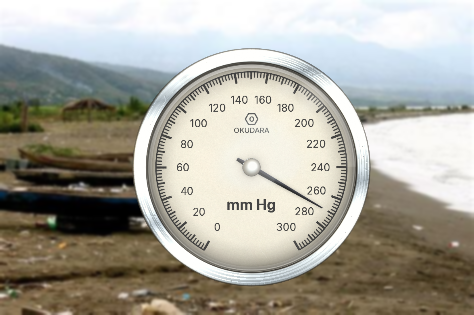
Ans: {"value": 270, "unit": "mmHg"}
